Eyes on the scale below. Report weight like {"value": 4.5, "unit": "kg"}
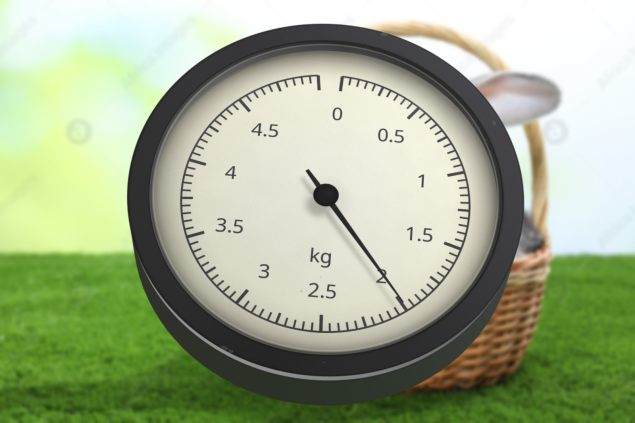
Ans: {"value": 2, "unit": "kg"}
